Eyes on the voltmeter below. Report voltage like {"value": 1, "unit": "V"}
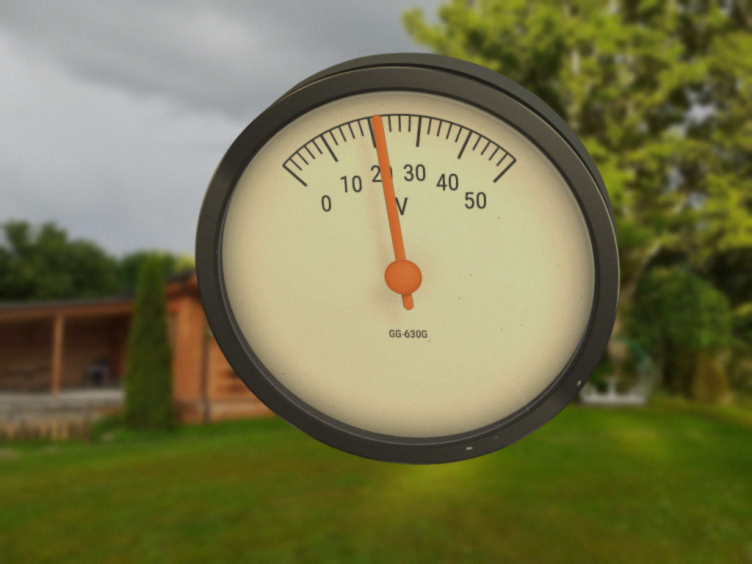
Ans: {"value": 22, "unit": "V"}
